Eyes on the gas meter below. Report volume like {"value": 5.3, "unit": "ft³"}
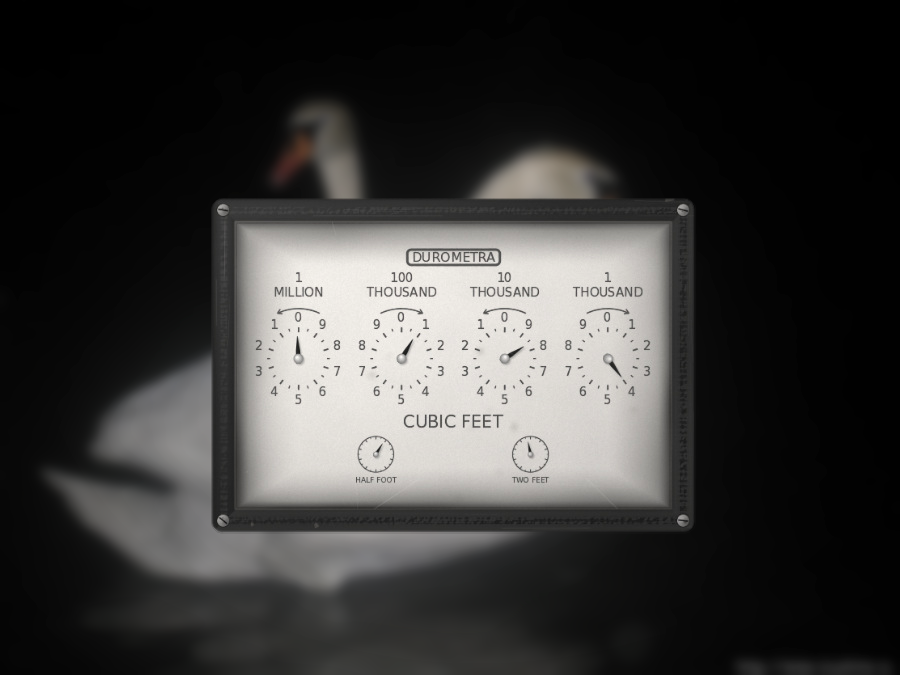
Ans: {"value": 8400, "unit": "ft³"}
